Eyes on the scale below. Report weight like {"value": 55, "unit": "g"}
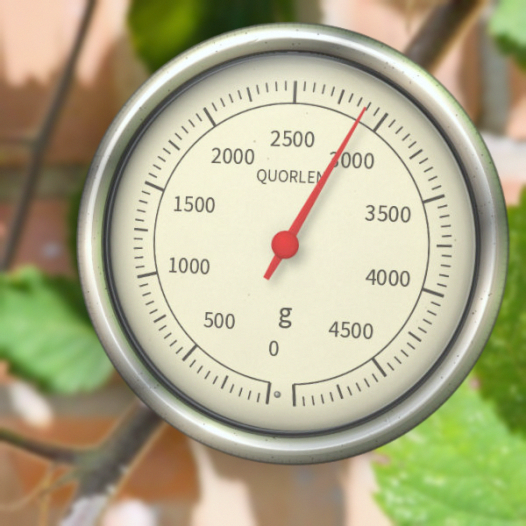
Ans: {"value": 2900, "unit": "g"}
